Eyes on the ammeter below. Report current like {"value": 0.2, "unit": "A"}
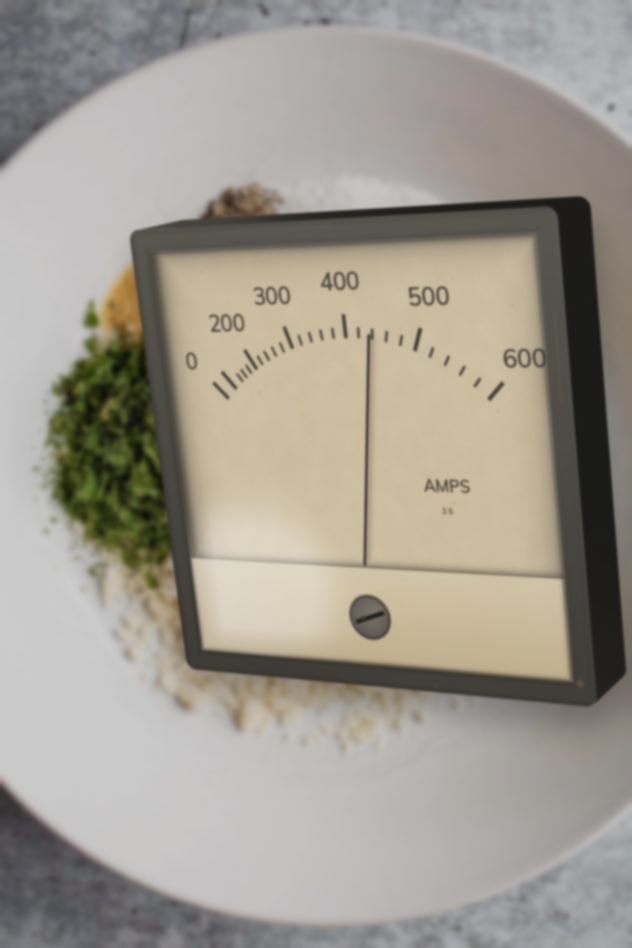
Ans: {"value": 440, "unit": "A"}
